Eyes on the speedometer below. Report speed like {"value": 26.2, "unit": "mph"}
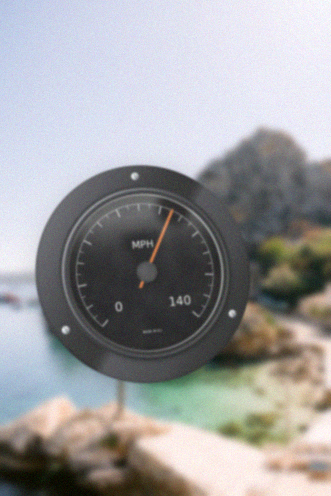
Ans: {"value": 85, "unit": "mph"}
